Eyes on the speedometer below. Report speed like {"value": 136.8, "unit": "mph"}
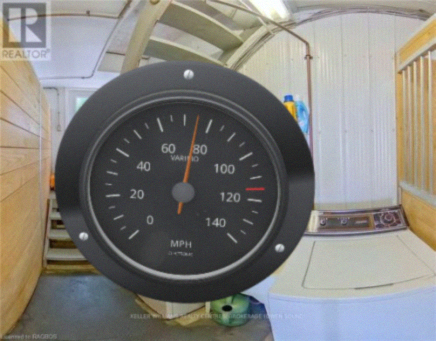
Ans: {"value": 75, "unit": "mph"}
